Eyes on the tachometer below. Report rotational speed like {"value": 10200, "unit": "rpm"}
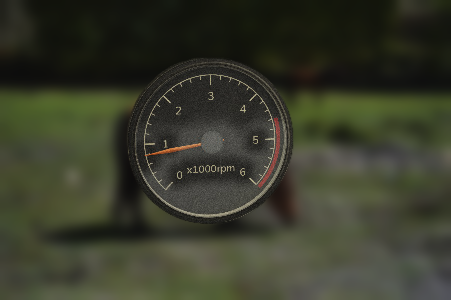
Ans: {"value": 800, "unit": "rpm"}
